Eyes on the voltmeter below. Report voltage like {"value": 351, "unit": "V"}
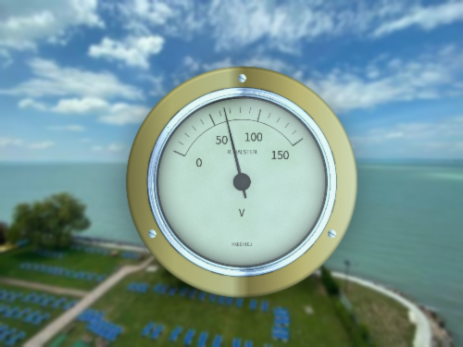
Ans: {"value": 65, "unit": "V"}
